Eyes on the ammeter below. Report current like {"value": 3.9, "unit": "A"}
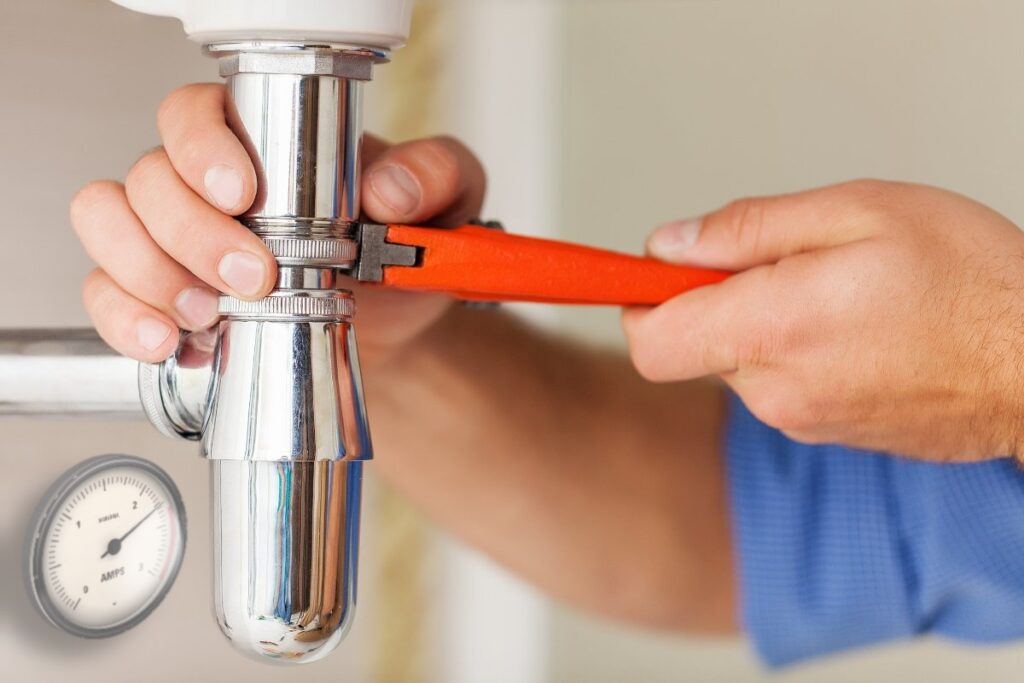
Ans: {"value": 2.25, "unit": "A"}
